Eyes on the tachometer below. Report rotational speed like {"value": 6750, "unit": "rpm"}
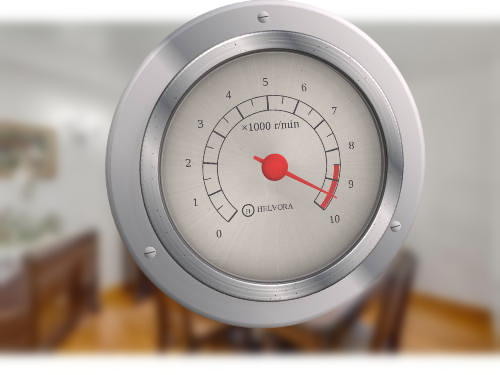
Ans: {"value": 9500, "unit": "rpm"}
